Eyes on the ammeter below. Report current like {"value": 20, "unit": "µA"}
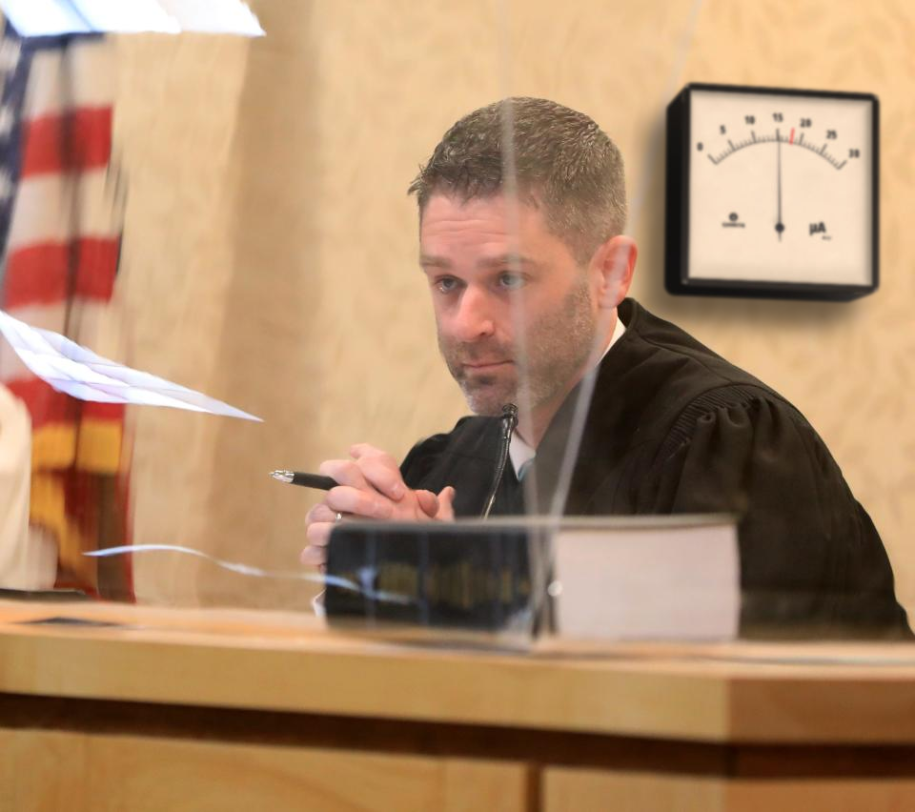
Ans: {"value": 15, "unit": "µA"}
